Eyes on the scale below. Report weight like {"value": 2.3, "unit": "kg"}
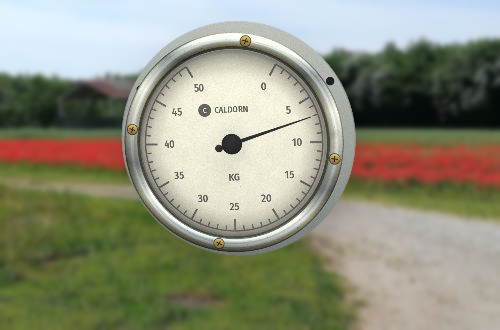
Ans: {"value": 7, "unit": "kg"}
